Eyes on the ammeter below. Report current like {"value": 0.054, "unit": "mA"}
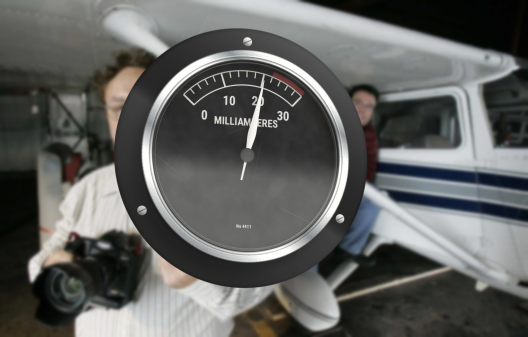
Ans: {"value": 20, "unit": "mA"}
